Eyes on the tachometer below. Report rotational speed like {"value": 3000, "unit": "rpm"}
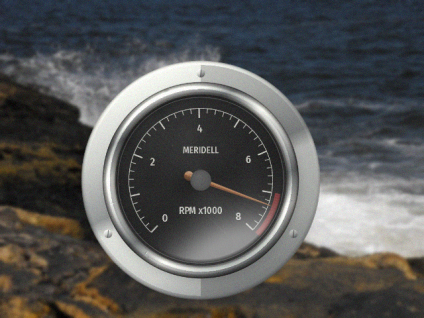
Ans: {"value": 7300, "unit": "rpm"}
